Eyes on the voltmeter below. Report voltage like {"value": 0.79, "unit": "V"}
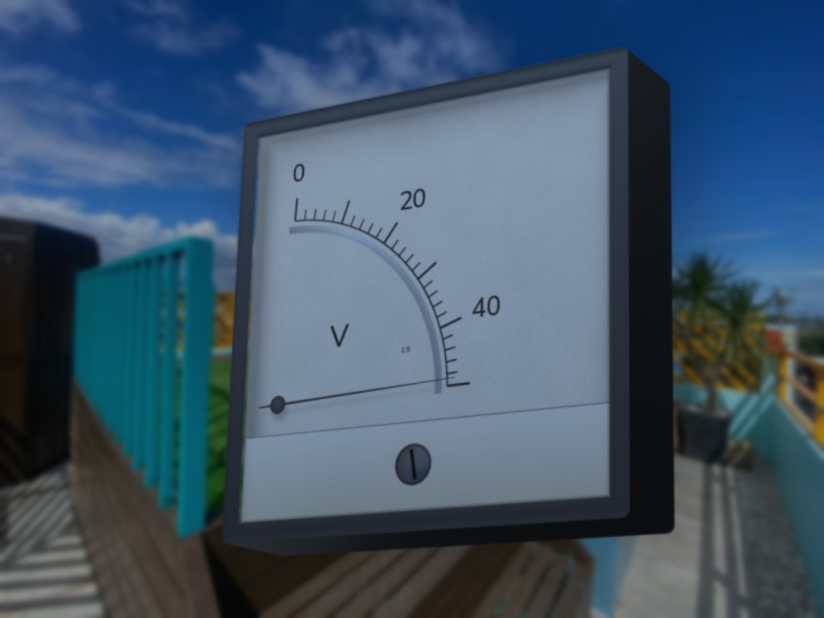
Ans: {"value": 49, "unit": "V"}
